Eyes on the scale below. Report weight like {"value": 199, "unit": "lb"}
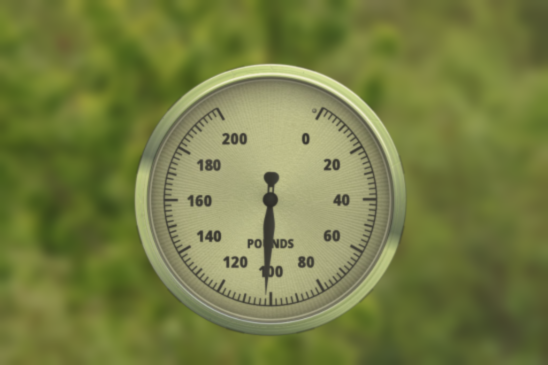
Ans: {"value": 102, "unit": "lb"}
